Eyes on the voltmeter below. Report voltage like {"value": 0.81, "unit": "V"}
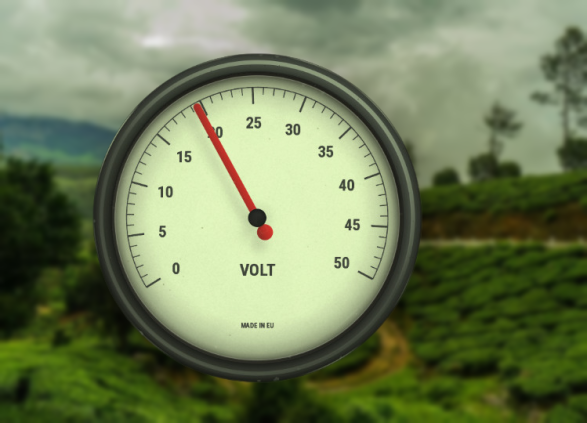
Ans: {"value": 19.5, "unit": "V"}
